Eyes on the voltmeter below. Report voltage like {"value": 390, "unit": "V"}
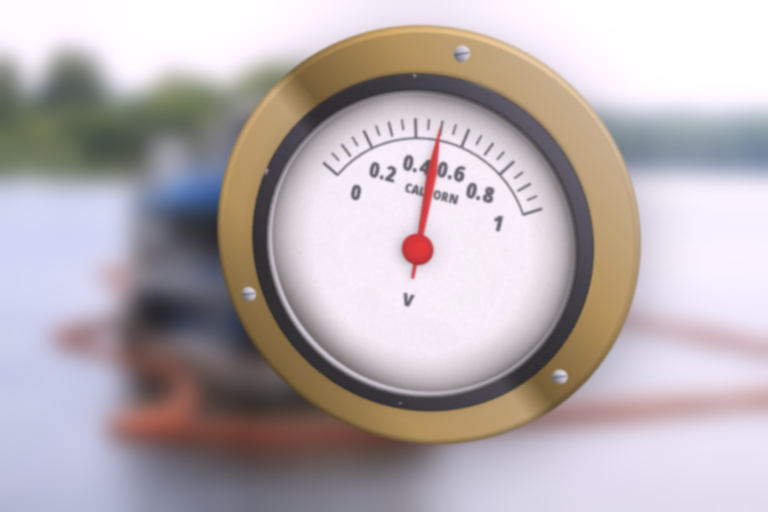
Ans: {"value": 0.5, "unit": "V"}
